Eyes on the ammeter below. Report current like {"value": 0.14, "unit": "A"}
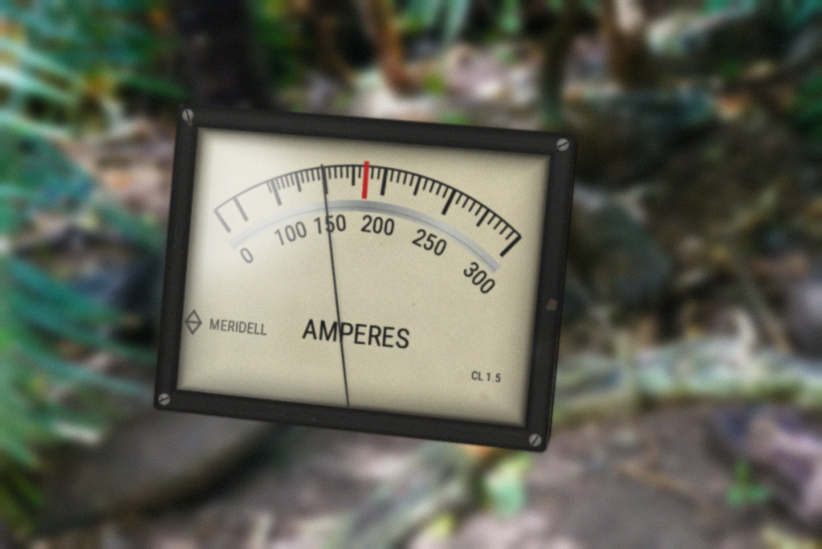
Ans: {"value": 150, "unit": "A"}
